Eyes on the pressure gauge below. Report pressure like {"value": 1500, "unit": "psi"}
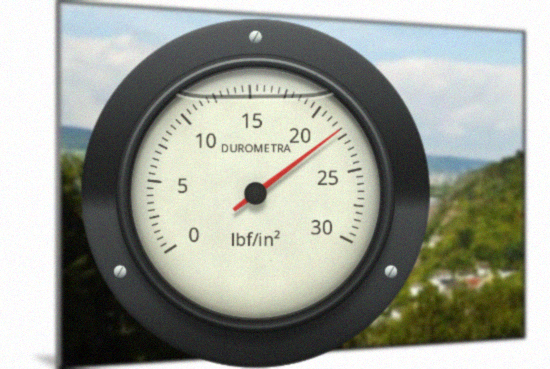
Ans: {"value": 22, "unit": "psi"}
